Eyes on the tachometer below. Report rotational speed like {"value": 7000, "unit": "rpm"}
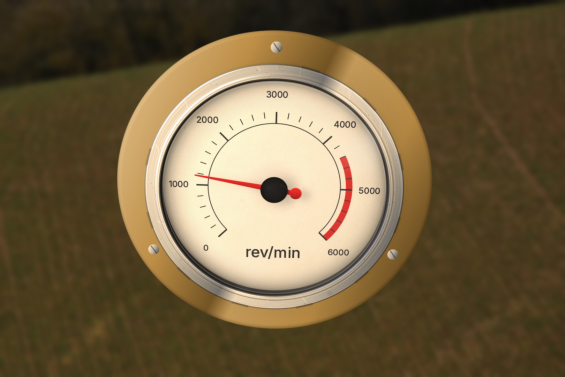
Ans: {"value": 1200, "unit": "rpm"}
